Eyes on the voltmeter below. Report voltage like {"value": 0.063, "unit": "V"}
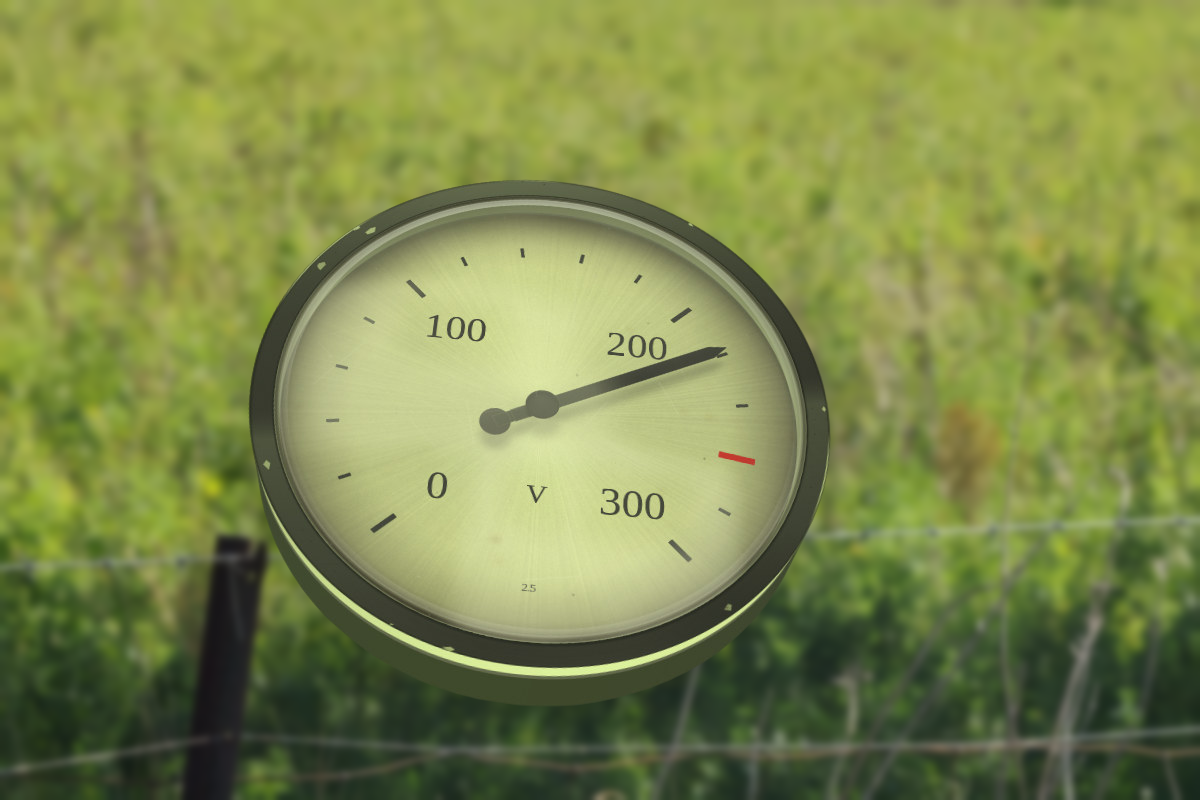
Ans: {"value": 220, "unit": "V"}
